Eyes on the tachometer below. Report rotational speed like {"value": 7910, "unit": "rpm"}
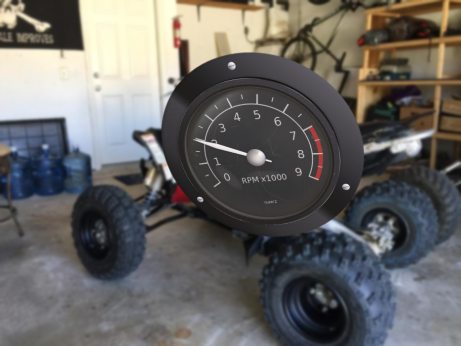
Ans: {"value": 2000, "unit": "rpm"}
